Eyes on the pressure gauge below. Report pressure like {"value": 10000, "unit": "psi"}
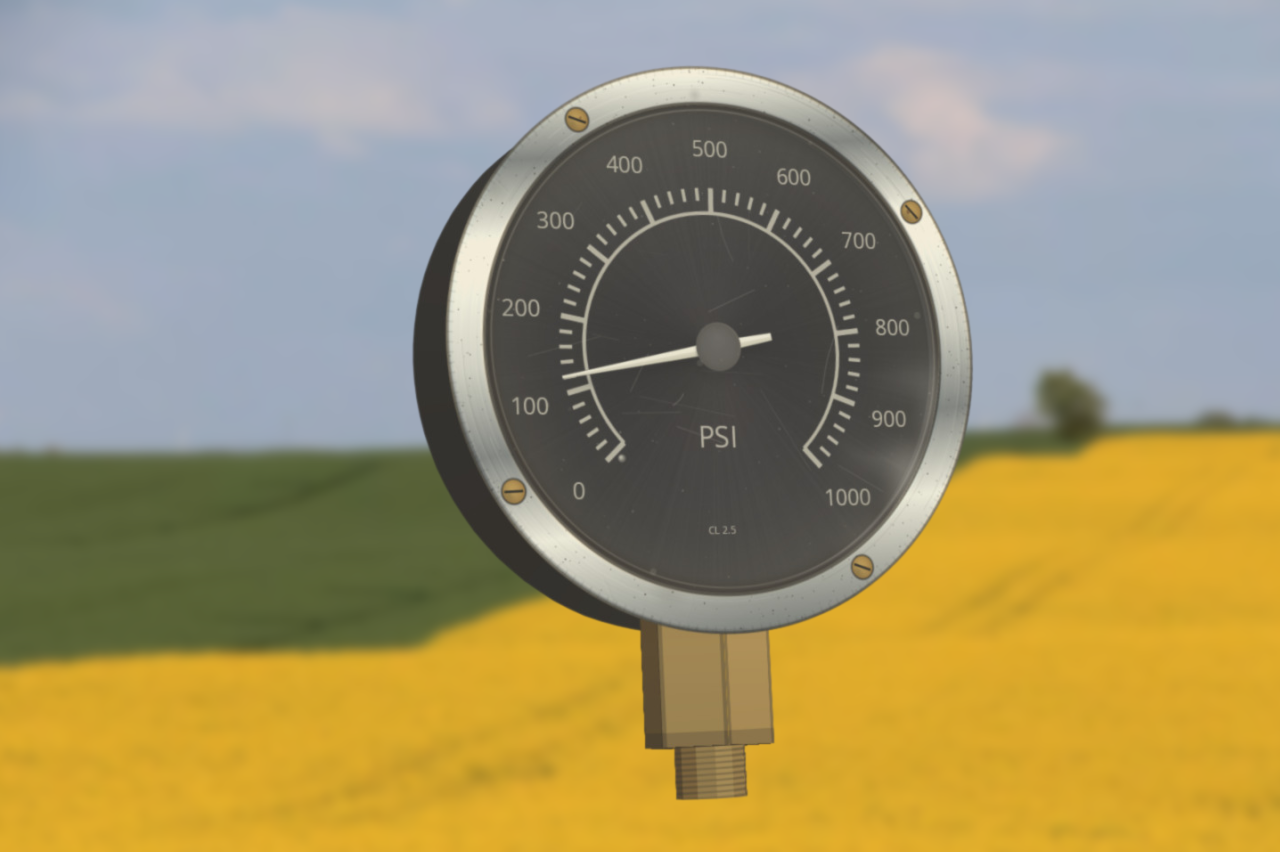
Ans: {"value": 120, "unit": "psi"}
